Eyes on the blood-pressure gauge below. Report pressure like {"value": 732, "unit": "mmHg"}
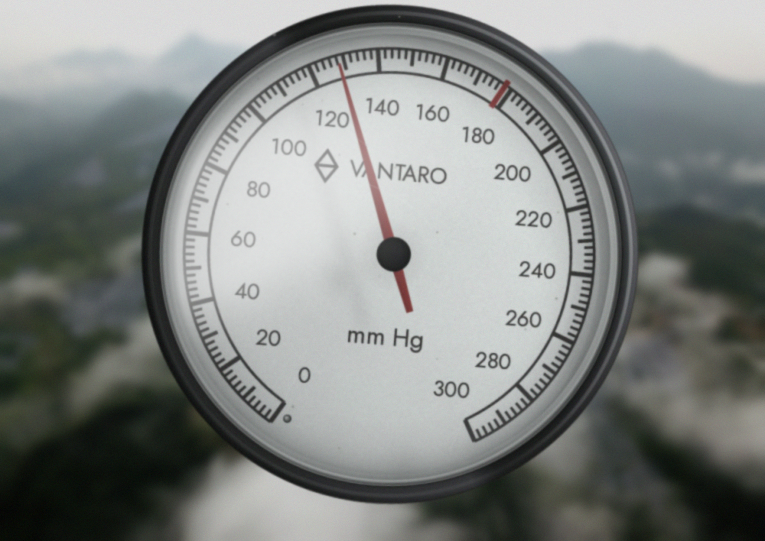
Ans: {"value": 128, "unit": "mmHg"}
